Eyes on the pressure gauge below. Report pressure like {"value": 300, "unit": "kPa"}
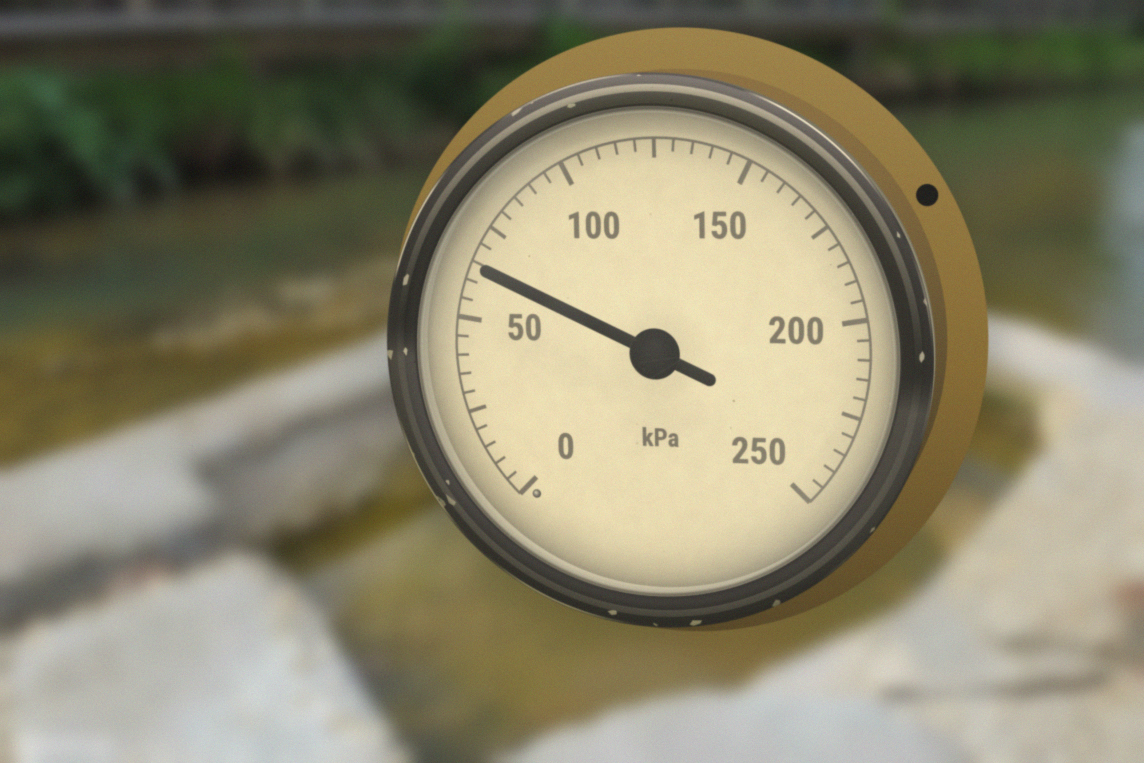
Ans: {"value": 65, "unit": "kPa"}
